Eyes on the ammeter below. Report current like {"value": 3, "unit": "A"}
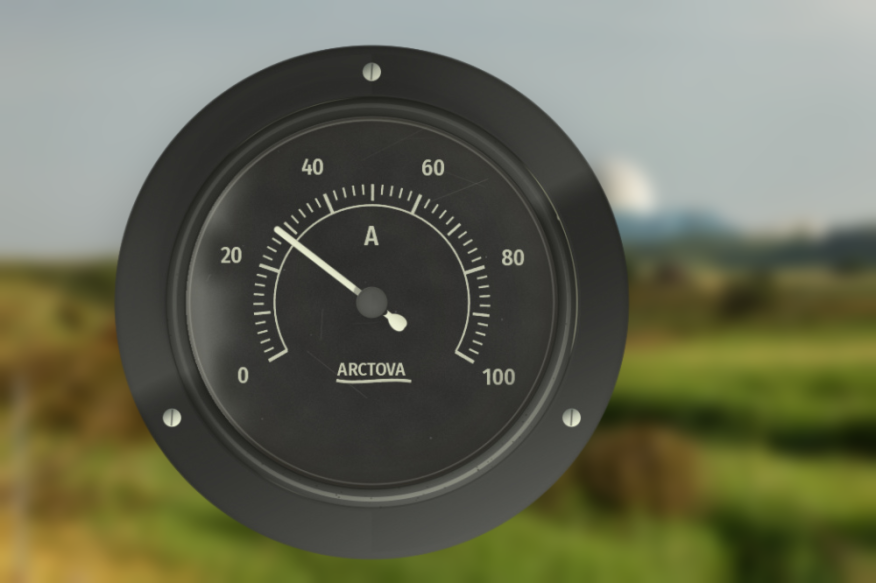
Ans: {"value": 28, "unit": "A"}
